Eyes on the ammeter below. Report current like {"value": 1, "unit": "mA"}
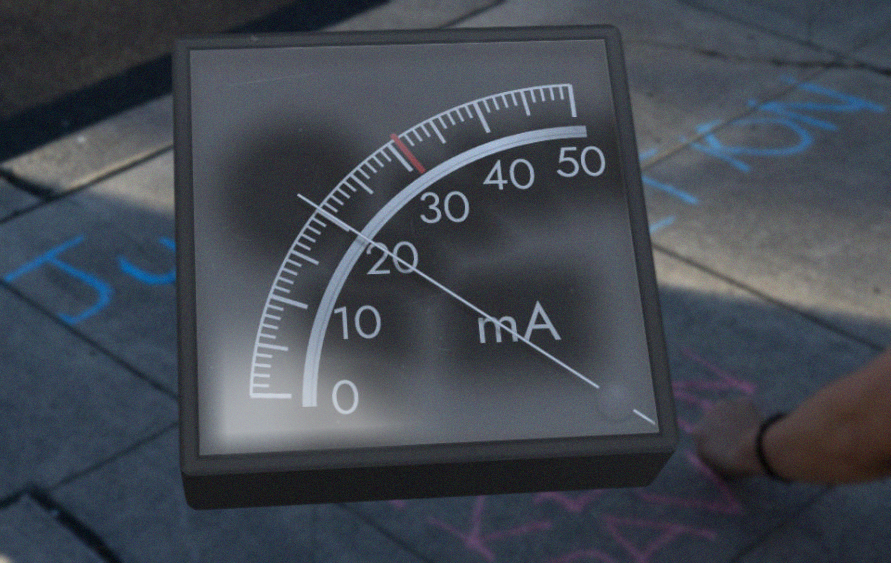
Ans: {"value": 20, "unit": "mA"}
